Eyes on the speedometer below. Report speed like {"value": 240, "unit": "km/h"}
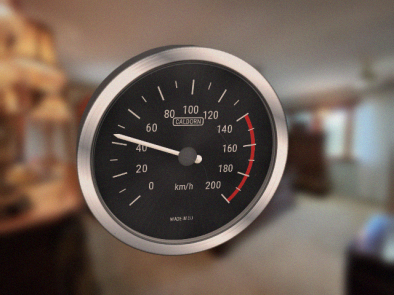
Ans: {"value": 45, "unit": "km/h"}
